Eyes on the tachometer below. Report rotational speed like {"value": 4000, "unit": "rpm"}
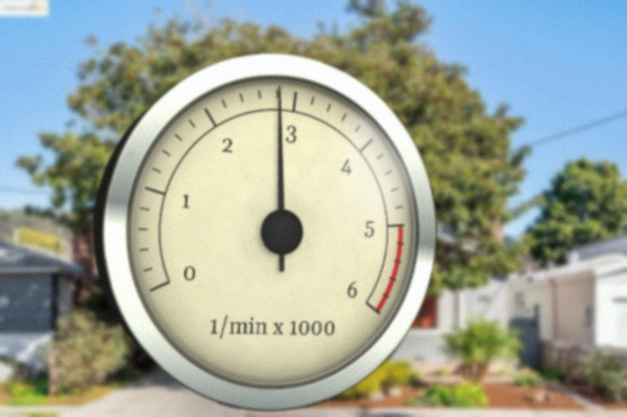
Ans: {"value": 2800, "unit": "rpm"}
